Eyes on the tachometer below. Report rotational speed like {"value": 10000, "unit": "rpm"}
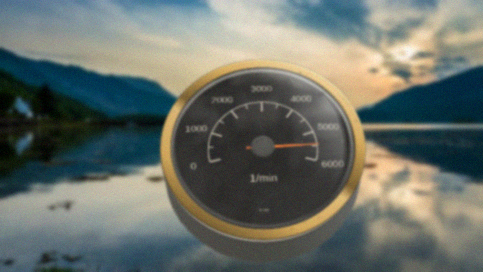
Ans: {"value": 5500, "unit": "rpm"}
